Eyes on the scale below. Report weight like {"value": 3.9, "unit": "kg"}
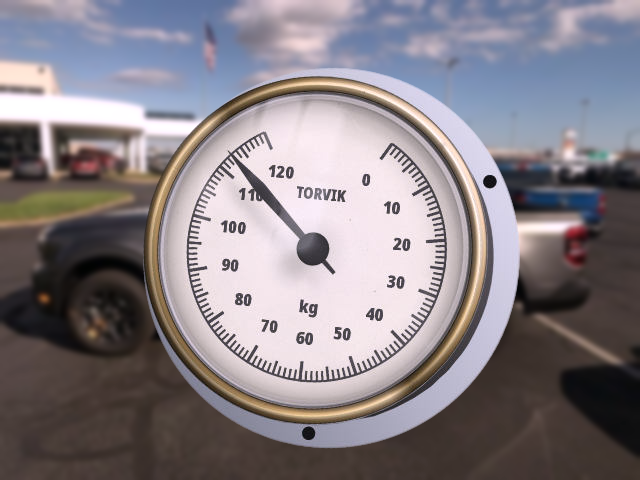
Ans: {"value": 113, "unit": "kg"}
